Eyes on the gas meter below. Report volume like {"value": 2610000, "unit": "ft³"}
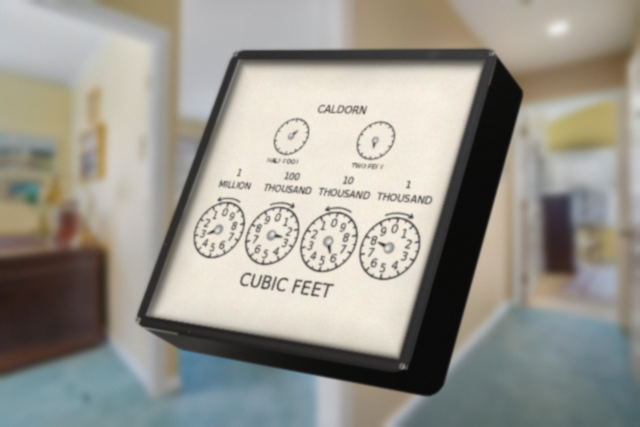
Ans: {"value": 325800, "unit": "ft³"}
